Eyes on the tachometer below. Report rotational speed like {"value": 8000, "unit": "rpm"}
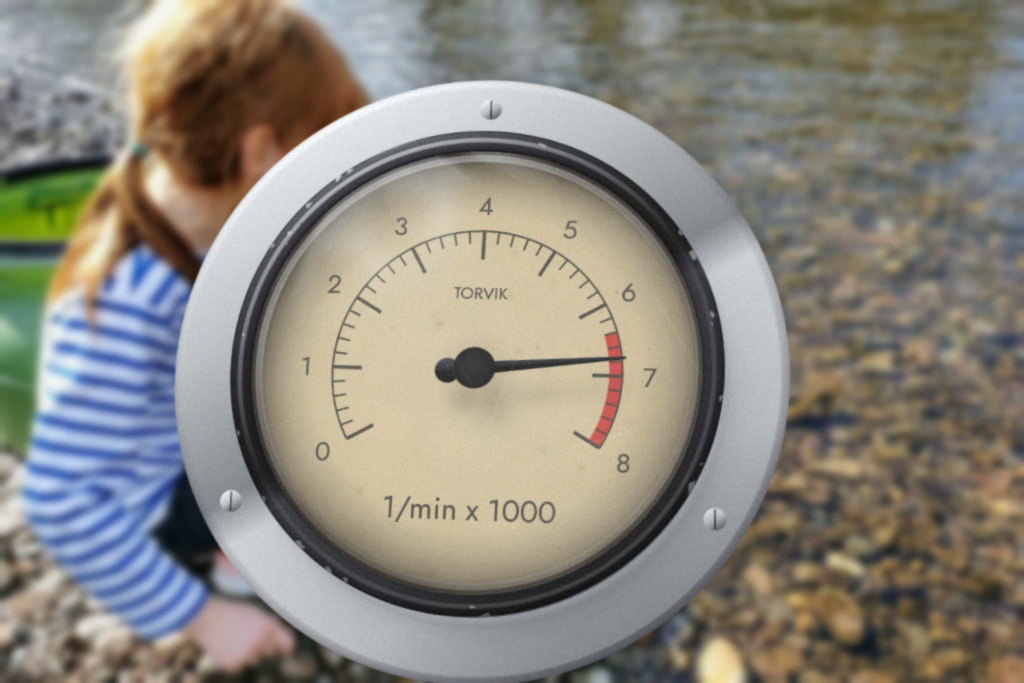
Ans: {"value": 6800, "unit": "rpm"}
